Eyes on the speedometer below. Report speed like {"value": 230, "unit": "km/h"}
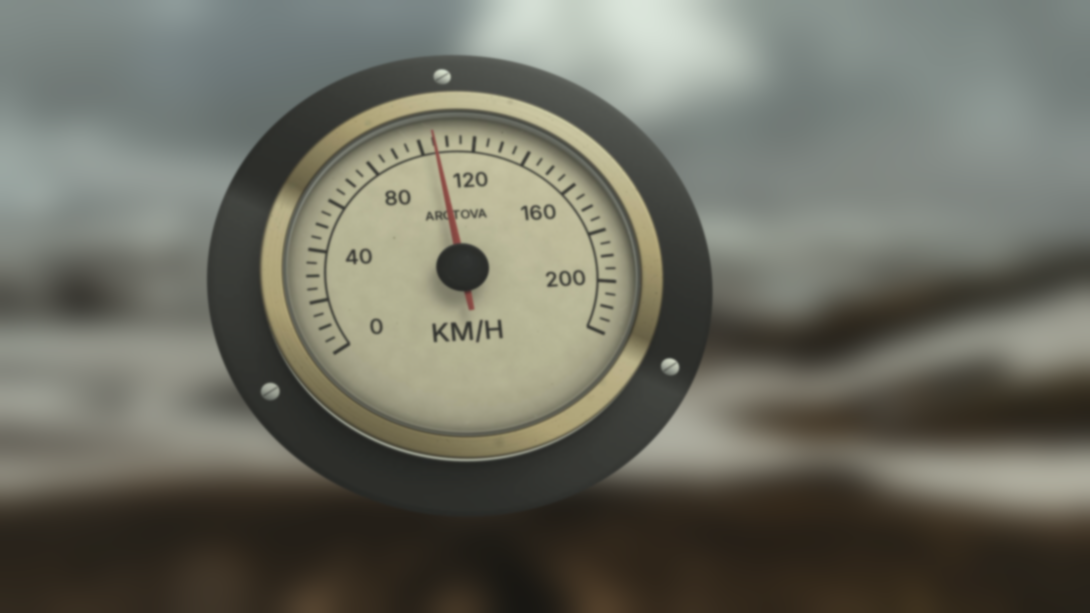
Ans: {"value": 105, "unit": "km/h"}
